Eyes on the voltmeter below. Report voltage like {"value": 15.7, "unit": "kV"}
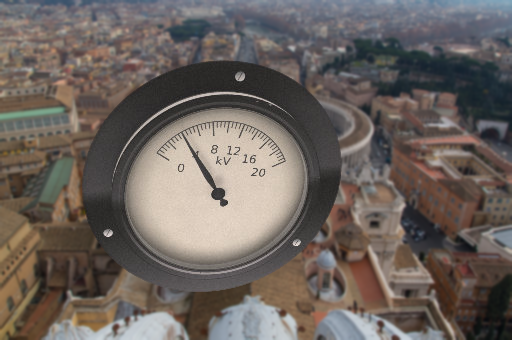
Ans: {"value": 4, "unit": "kV"}
